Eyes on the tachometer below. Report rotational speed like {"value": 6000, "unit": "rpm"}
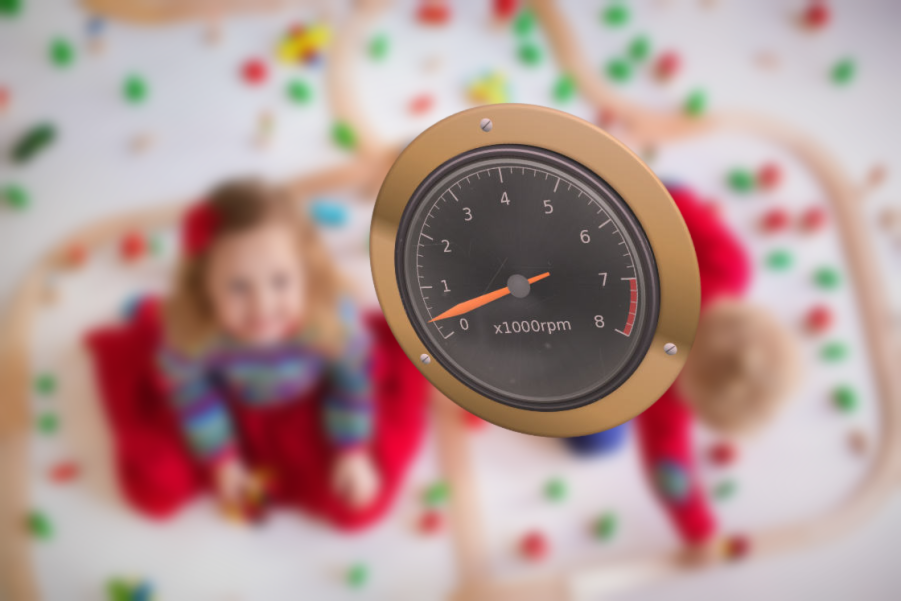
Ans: {"value": 400, "unit": "rpm"}
